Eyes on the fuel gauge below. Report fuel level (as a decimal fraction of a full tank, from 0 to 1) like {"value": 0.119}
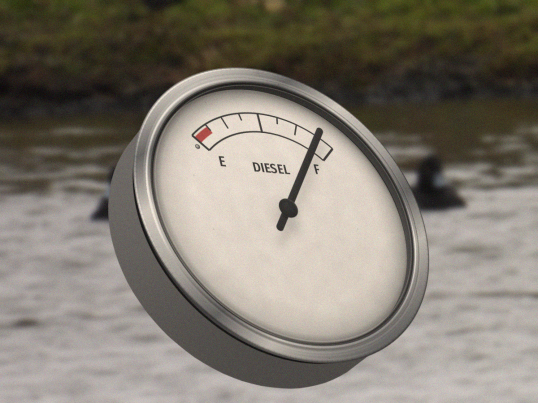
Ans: {"value": 0.875}
